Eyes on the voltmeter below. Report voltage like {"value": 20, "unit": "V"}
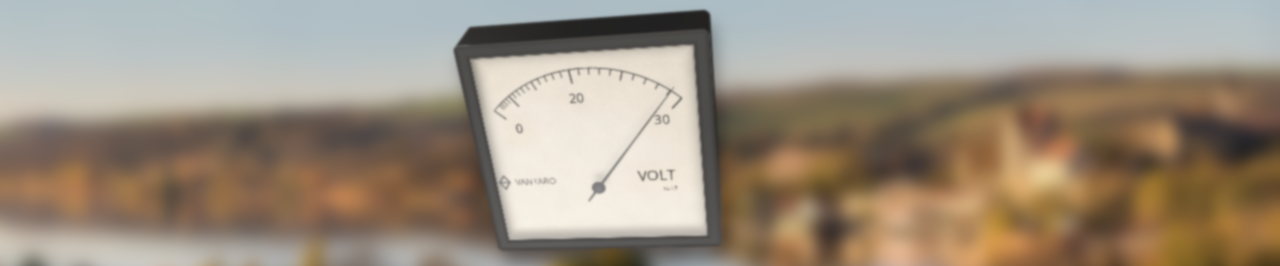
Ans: {"value": 29, "unit": "V"}
